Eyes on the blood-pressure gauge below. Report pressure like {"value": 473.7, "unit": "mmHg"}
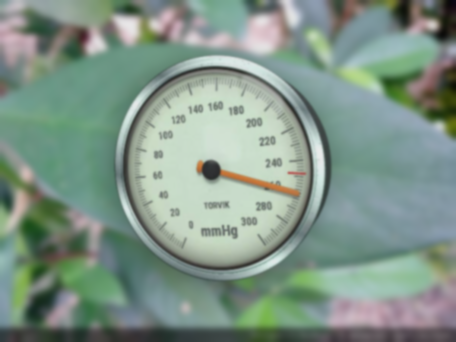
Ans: {"value": 260, "unit": "mmHg"}
